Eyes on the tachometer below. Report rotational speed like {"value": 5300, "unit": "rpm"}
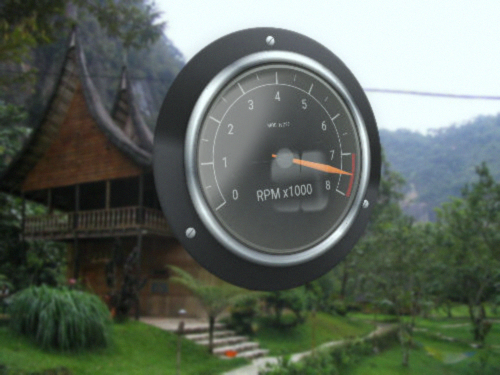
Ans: {"value": 7500, "unit": "rpm"}
